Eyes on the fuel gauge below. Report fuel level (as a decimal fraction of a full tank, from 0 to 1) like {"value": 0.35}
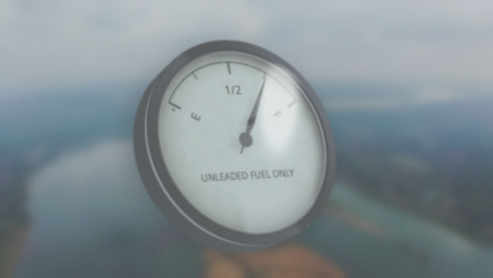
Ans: {"value": 0.75}
